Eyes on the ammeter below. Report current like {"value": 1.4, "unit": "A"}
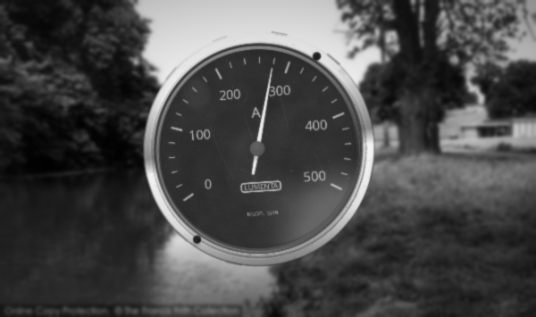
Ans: {"value": 280, "unit": "A"}
